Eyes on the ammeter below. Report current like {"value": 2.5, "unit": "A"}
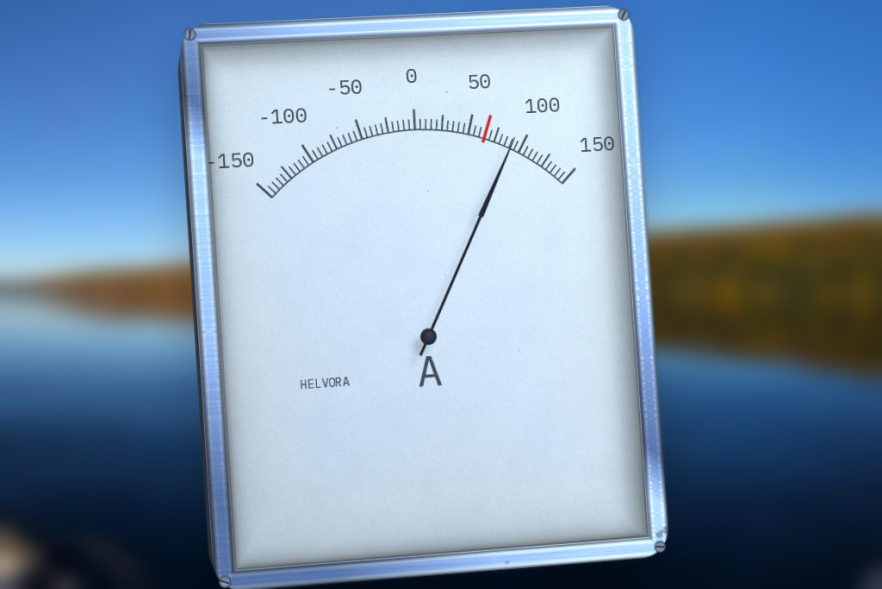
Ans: {"value": 90, "unit": "A"}
